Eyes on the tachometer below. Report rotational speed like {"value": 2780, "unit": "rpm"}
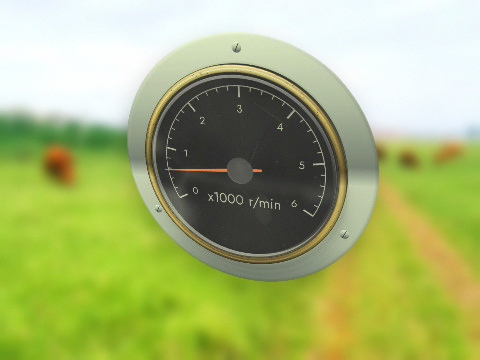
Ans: {"value": 600, "unit": "rpm"}
